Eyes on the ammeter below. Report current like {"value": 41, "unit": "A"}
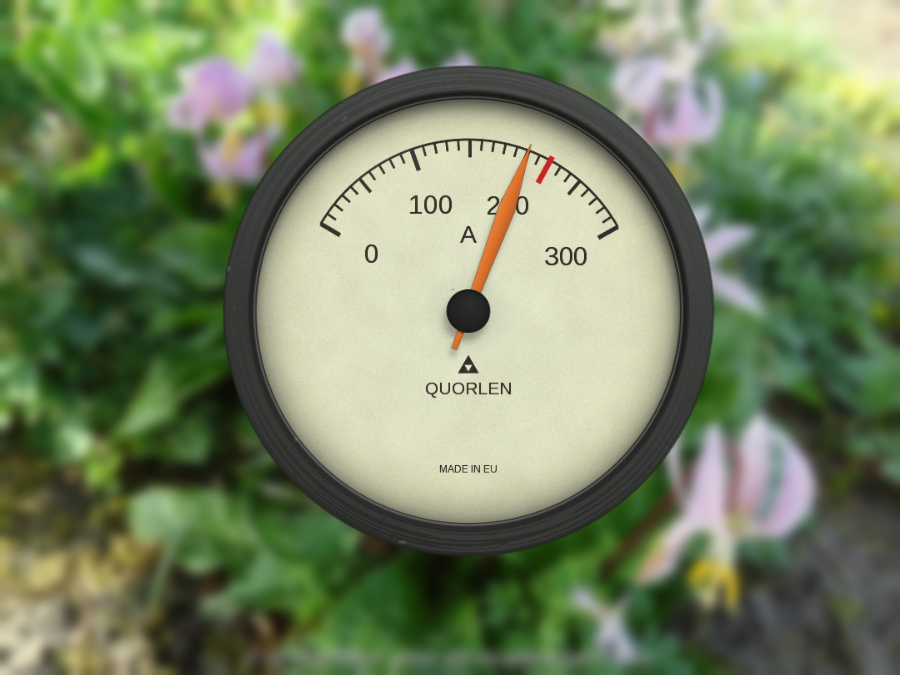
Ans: {"value": 200, "unit": "A"}
